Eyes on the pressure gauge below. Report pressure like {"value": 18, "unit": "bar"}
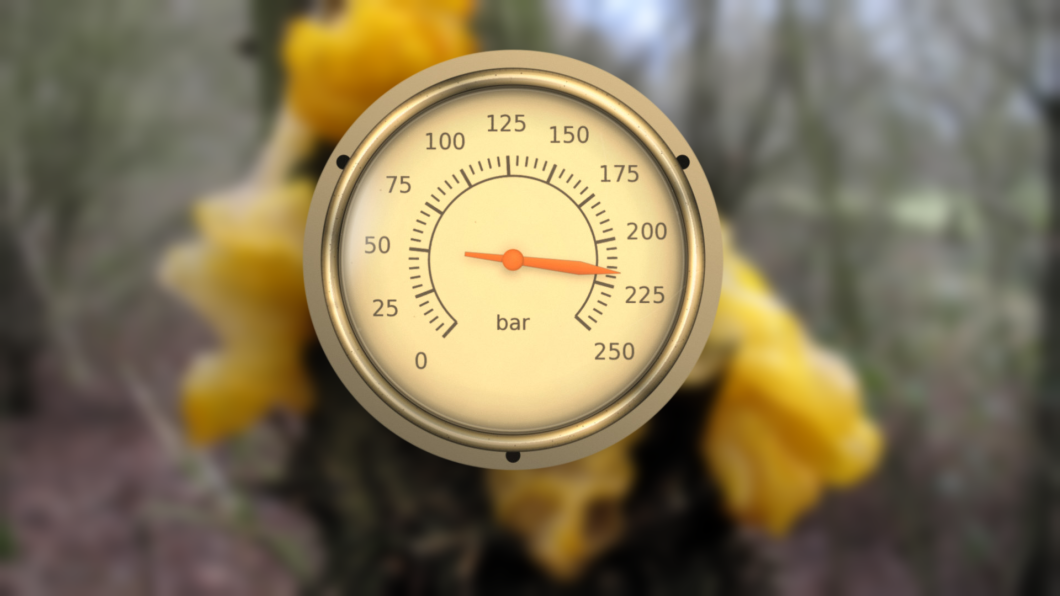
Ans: {"value": 217.5, "unit": "bar"}
